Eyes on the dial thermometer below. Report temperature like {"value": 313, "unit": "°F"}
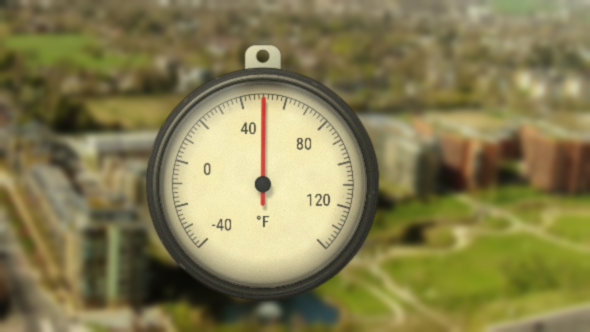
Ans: {"value": 50, "unit": "°F"}
